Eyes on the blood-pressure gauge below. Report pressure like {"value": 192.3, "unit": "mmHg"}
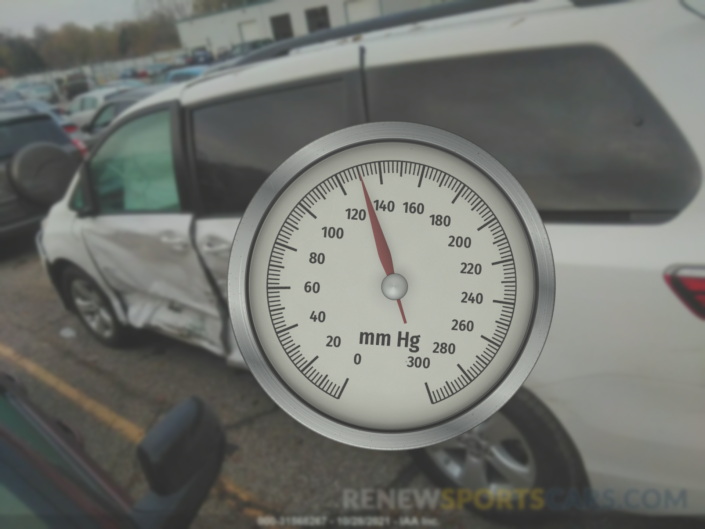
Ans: {"value": 130, "unit": "mmHg"}
